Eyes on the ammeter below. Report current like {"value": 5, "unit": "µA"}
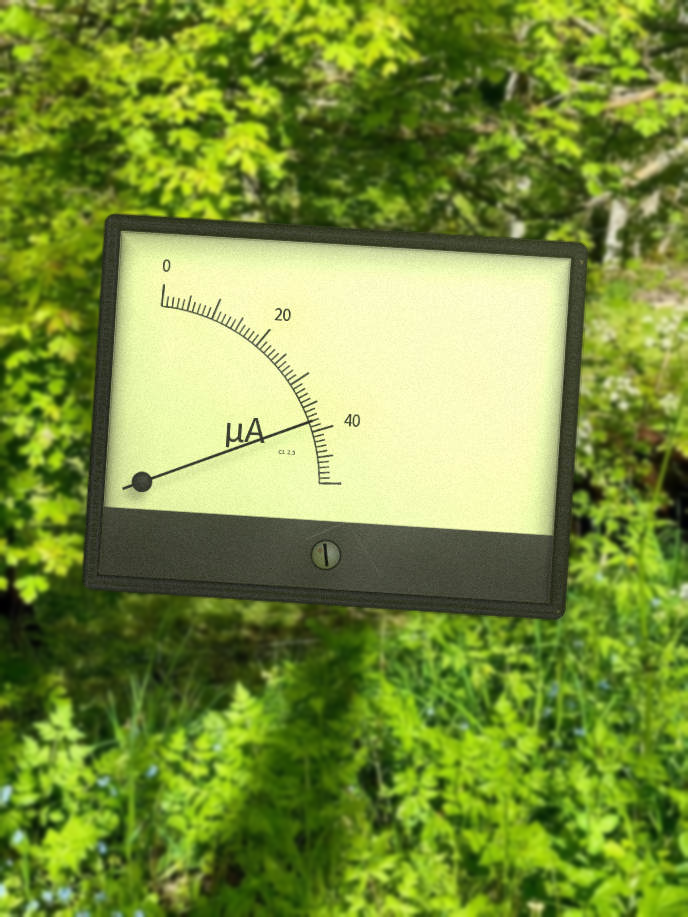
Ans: {"value": 38, "unit": "µA"}
